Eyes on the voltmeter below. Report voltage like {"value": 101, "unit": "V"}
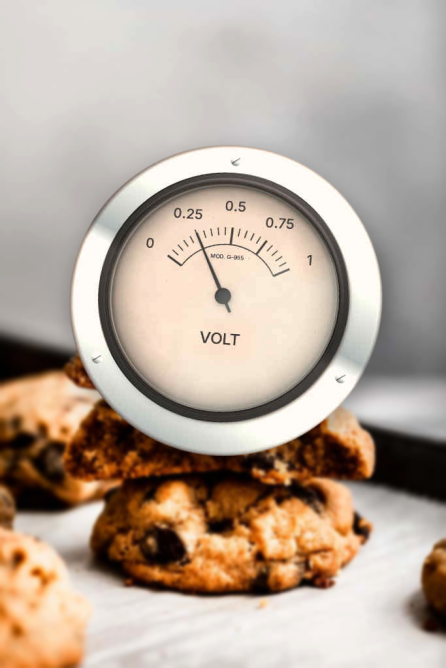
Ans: {"value": 0.25, "unit": "V"}
